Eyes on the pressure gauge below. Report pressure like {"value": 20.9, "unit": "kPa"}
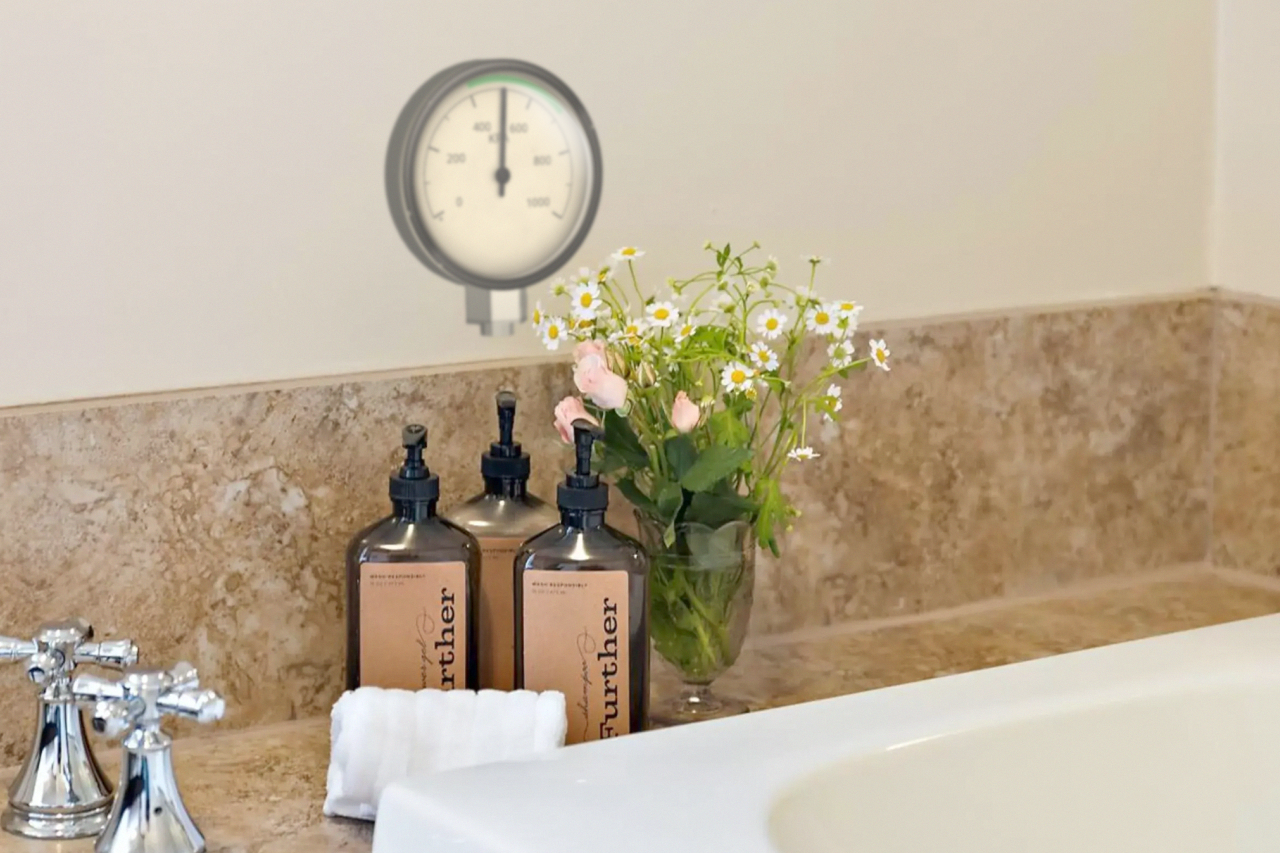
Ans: {"value": 500, "unit": "kPa"}
